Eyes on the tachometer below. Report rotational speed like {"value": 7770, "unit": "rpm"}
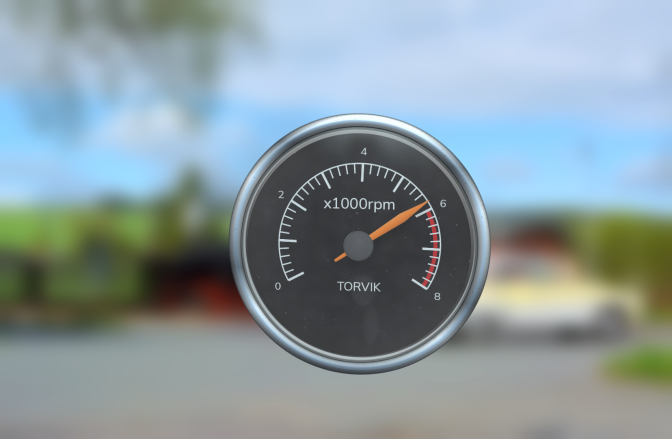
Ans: {"value": 5800, "unit": "rpm"}
